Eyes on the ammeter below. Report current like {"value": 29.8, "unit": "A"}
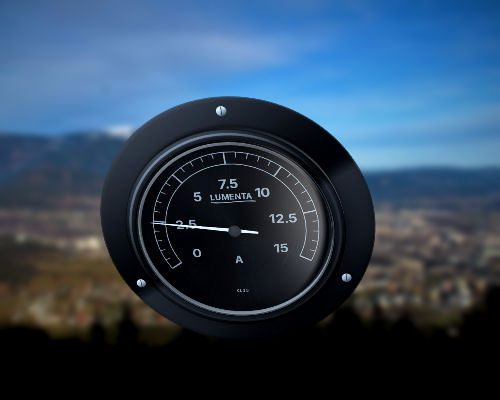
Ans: {"value": 2.5, "unit": "A"}
